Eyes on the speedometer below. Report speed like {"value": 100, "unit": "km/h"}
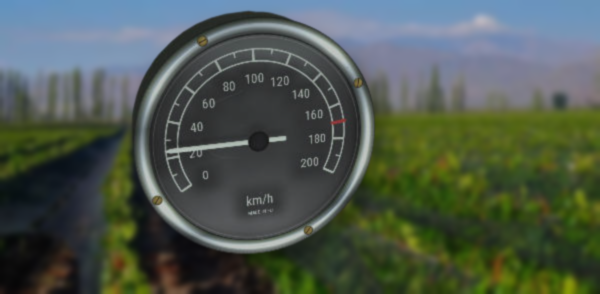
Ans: {"value": 25, "unit": "km/h"}
